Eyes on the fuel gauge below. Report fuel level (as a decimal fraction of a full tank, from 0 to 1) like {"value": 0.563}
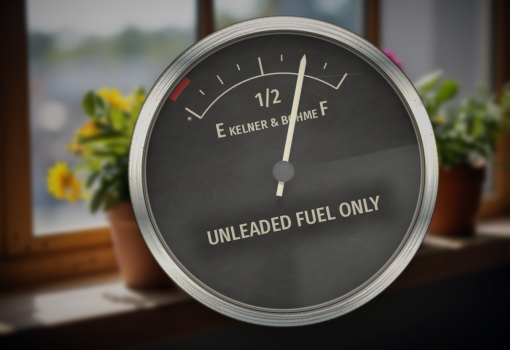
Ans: {"value": 0.75}
